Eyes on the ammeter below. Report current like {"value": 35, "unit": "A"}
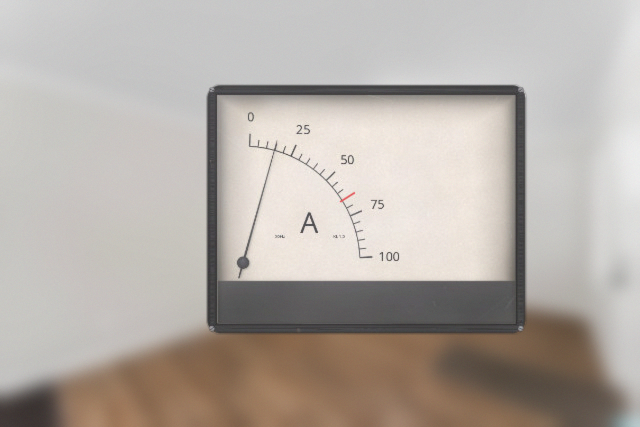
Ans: {"value": 15, "unit": "A"}
